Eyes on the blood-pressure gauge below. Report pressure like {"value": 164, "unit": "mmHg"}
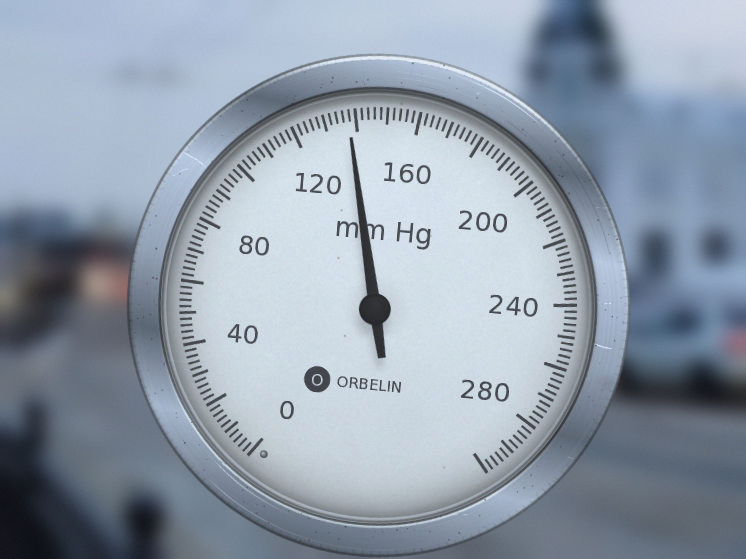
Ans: {"value": 138, "unit": "mmHg"}
